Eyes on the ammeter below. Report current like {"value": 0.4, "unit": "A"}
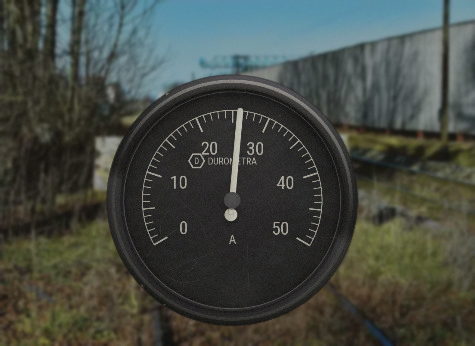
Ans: {"value": 26, "unit": "A"}
